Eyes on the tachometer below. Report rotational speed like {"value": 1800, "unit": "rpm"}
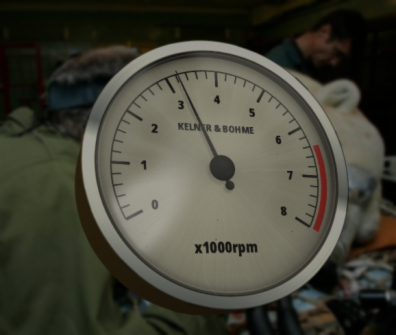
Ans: {"value": 3200, "unit": "rpm"}
